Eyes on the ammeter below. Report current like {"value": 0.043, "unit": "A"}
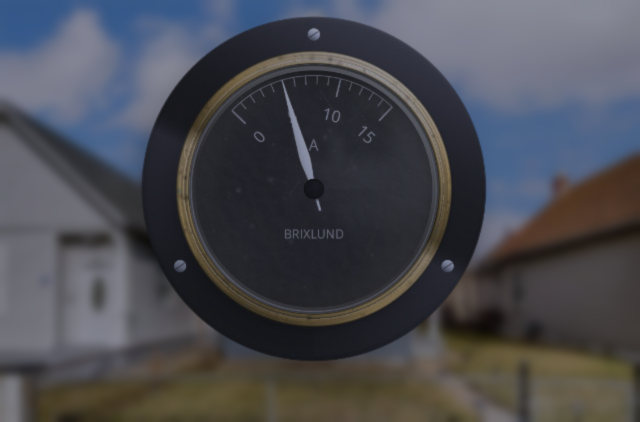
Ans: {"value": 5, "unit": "A"}
